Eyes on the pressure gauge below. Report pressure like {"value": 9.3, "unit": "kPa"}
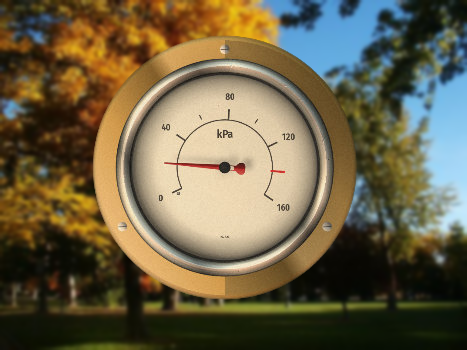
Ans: {"value": 20, "unit": "kPa"}
